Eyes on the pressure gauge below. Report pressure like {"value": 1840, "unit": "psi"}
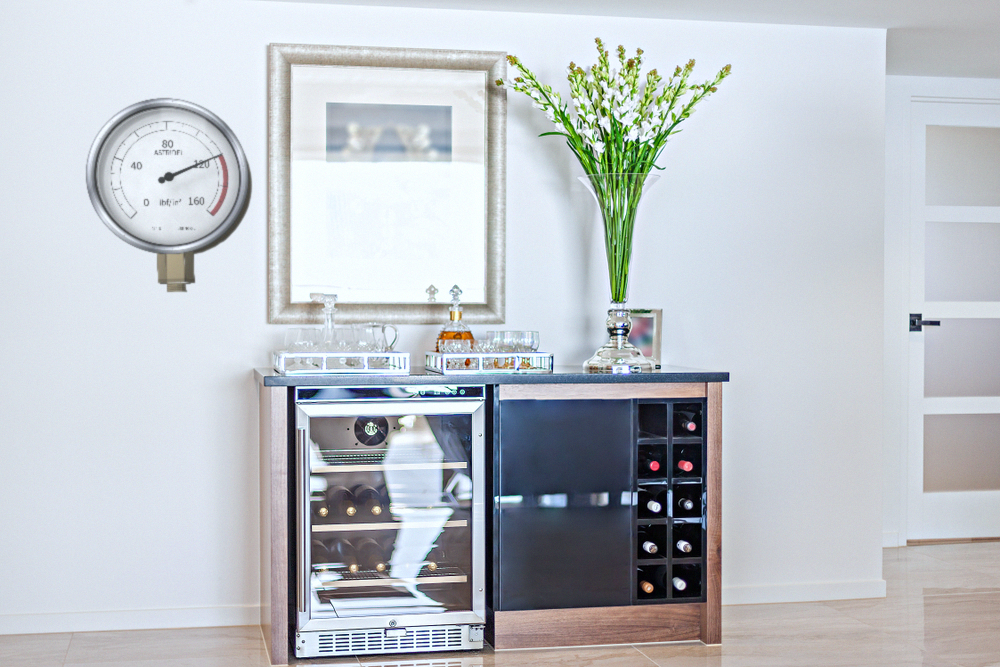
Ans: {"value": 120, "unit": "psi"}
